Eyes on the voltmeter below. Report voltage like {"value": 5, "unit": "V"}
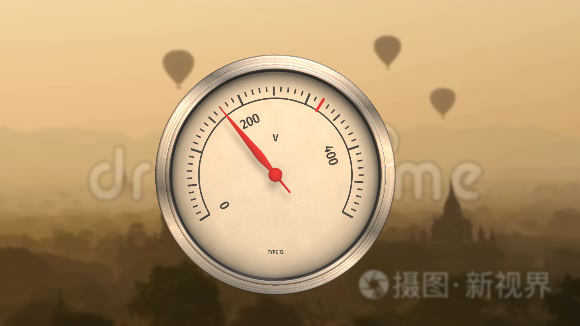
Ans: {"value": 170, "unit": "V"}
